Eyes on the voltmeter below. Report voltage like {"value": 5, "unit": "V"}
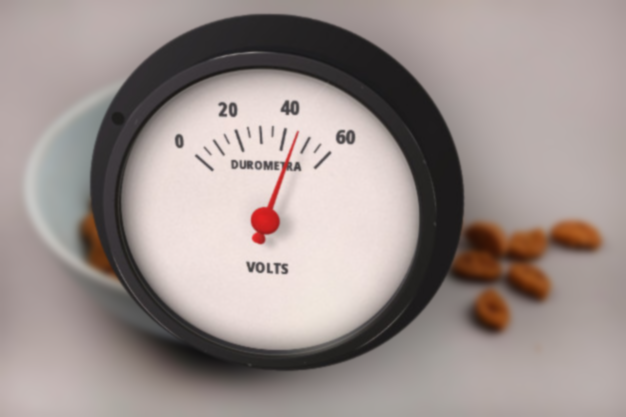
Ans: {"value": 45, "unit": "V"}
